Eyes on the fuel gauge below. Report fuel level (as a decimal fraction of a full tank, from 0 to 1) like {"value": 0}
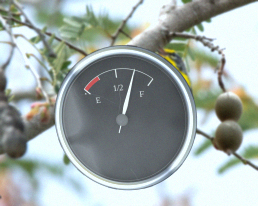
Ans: {"value": 0.75}
